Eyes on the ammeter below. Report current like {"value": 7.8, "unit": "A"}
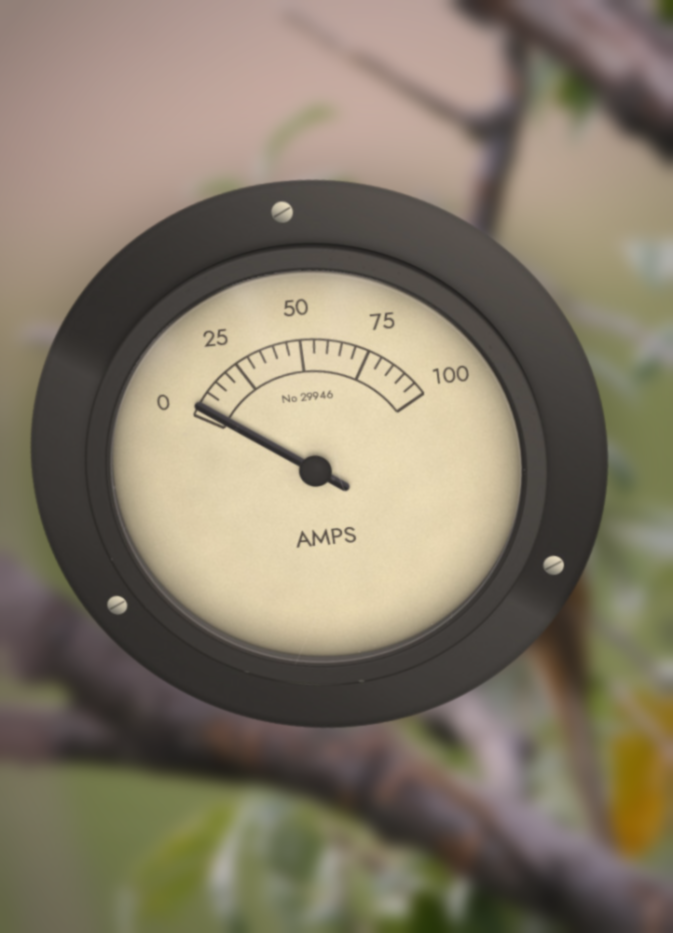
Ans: {"value": 5, "unit": "A"}
